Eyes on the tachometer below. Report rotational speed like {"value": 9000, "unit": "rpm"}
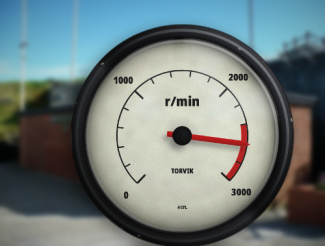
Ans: {"value": 2600, "unit": "rpm"}
